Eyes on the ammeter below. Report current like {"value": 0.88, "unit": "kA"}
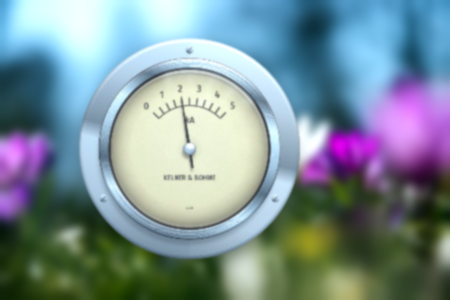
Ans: {"value": 2, "unit": "kA"}
